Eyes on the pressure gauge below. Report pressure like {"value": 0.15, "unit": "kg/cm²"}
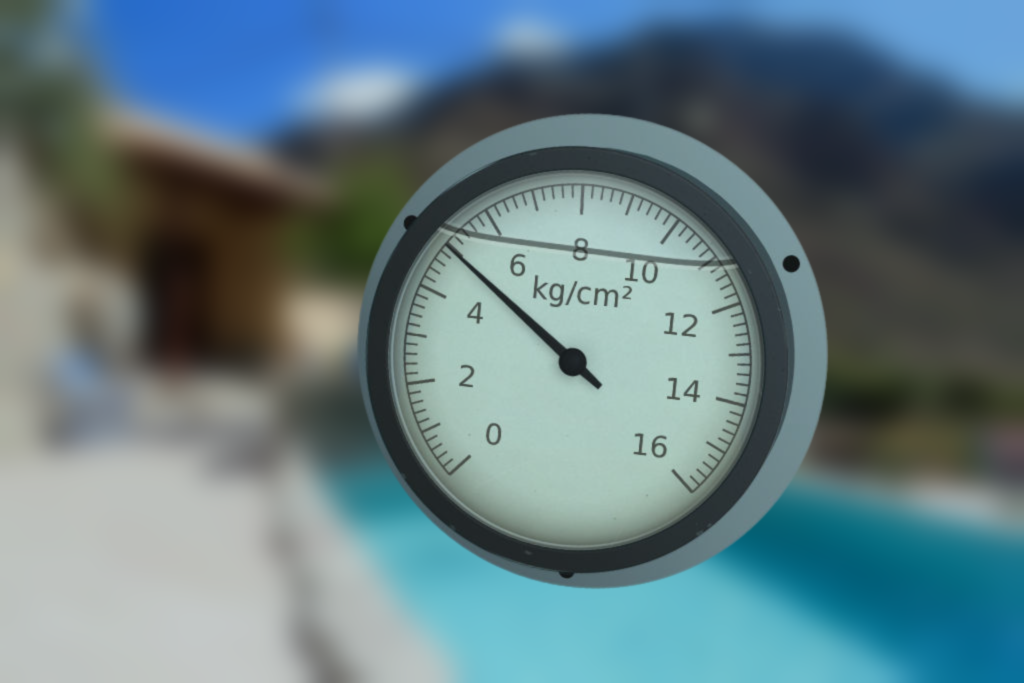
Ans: {"value": 5, "unit": "kg/cm²"}
